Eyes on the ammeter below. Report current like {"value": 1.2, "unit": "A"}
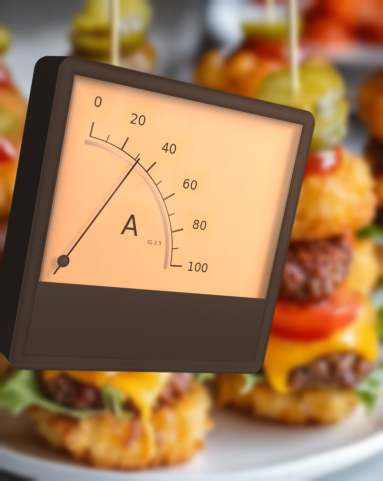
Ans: {"value": 30, "unit": "A"}
